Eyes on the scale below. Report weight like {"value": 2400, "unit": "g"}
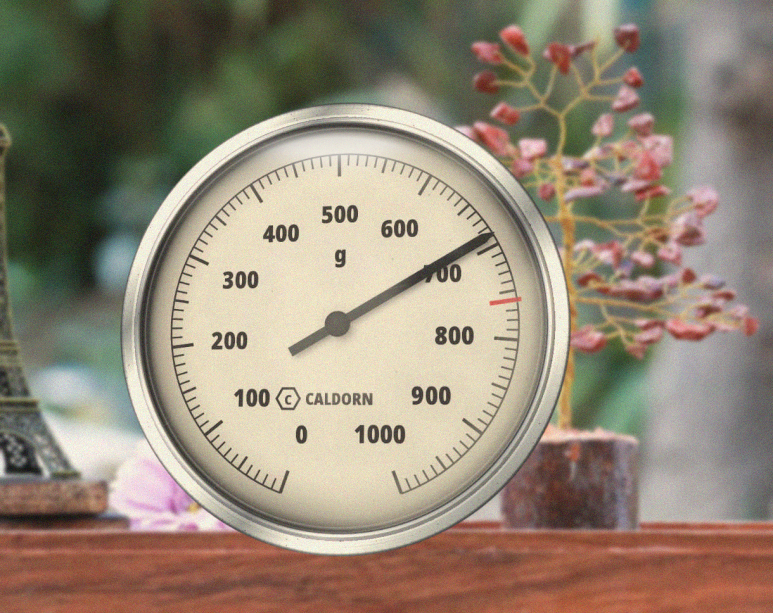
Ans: {"value": 690, "unit": "g"}
